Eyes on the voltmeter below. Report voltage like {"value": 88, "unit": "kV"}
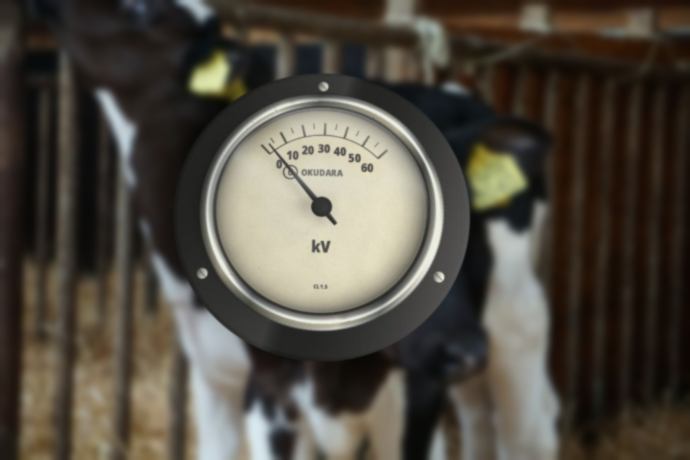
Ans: {"value": 2.5, "unit": "kV"}
